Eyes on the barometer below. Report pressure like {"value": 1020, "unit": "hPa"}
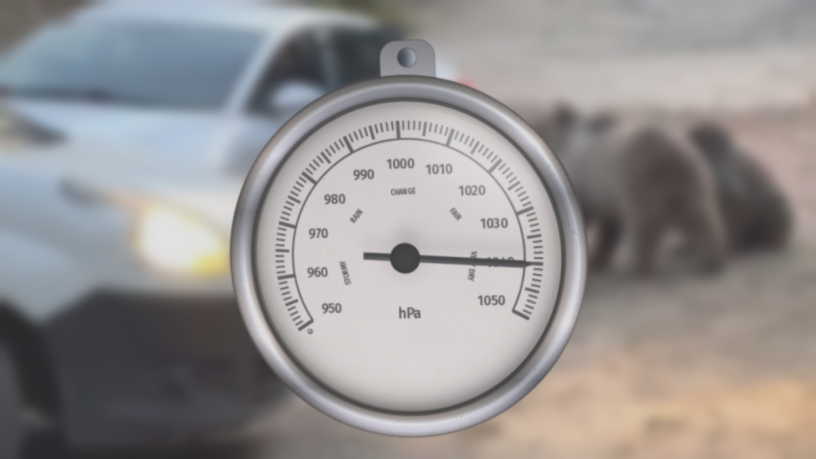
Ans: {"value": 1040, "unit": "hPa"}
